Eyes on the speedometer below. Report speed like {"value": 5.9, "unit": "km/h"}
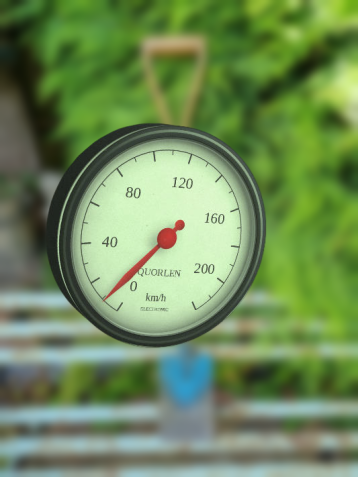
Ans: {"value": 10, "unit": "km/h"}
